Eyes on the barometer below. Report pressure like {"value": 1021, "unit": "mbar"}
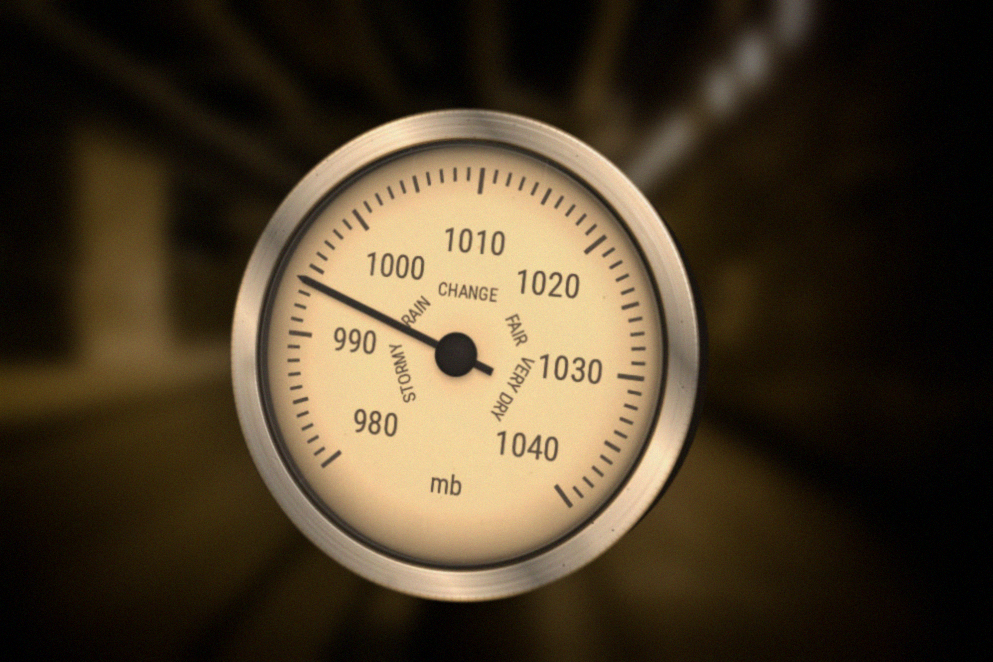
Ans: {"value": 994, "unit": "mbar"}
